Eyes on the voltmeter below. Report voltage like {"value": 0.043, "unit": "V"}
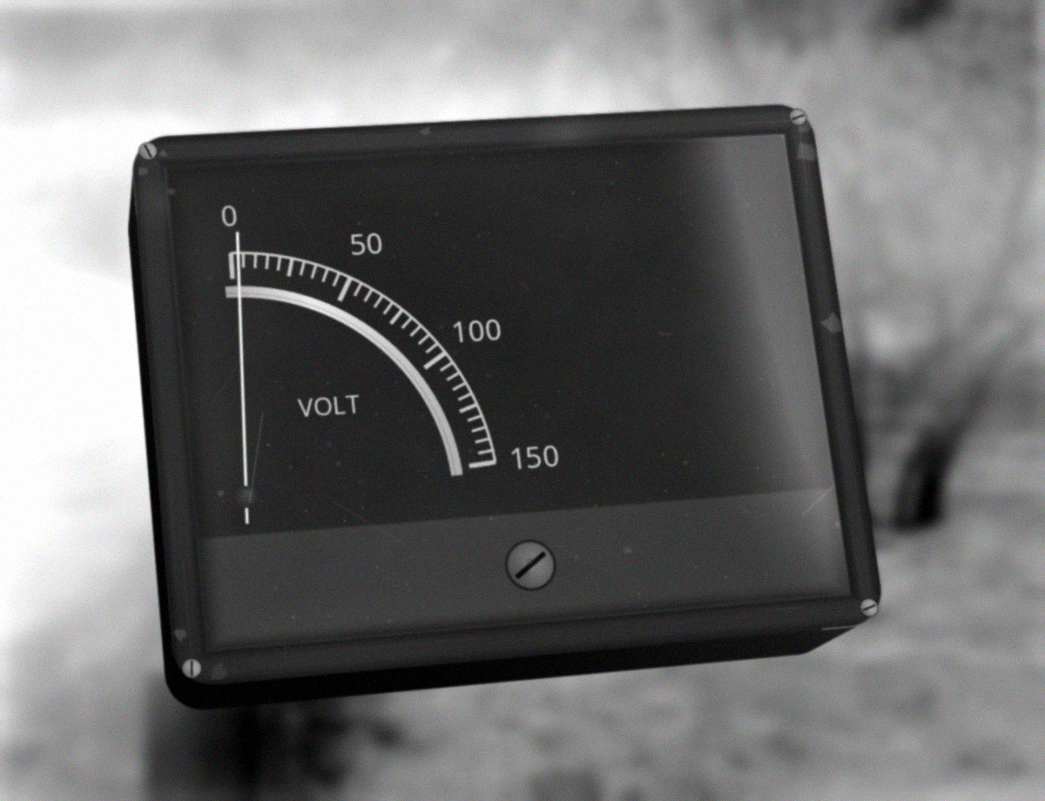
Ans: {"value": 2.5, "unit": "V"}
